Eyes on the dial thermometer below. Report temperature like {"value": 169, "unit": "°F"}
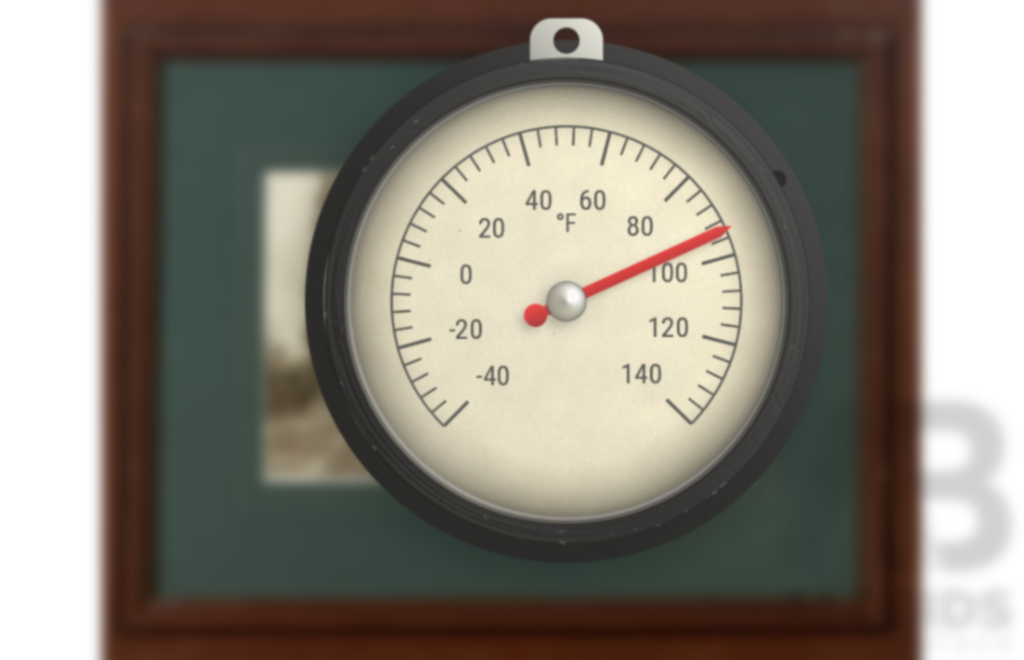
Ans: {"value": 94, "unit": "°F"}
